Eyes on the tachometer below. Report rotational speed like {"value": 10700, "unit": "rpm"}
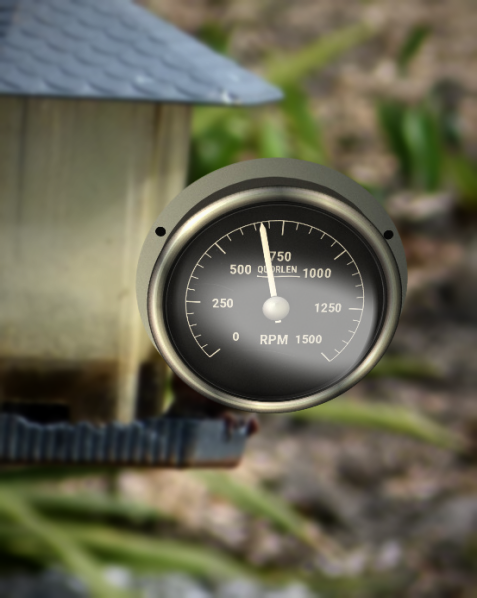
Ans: {"value": 675, "unit": "rpm"}
